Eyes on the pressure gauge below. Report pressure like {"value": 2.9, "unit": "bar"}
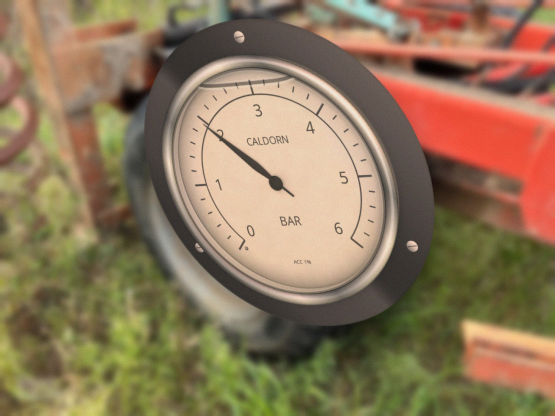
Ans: {"value": 2, "unit": "bar"}
